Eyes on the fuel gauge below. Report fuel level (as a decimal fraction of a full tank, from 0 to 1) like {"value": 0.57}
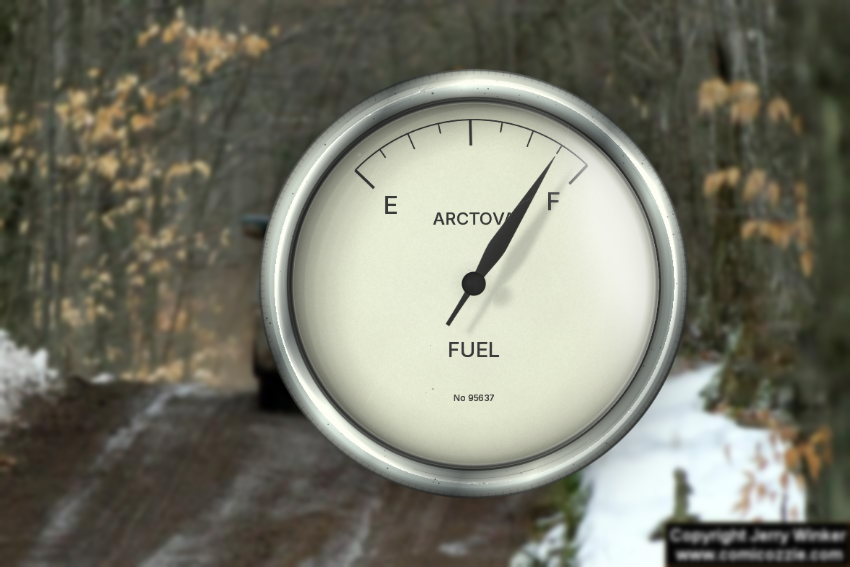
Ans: {"value": 0.875}
